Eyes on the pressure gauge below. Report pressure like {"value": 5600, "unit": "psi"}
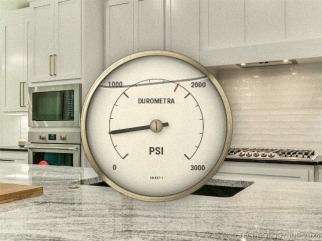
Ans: {"value": 400, "unit": "psi"}
